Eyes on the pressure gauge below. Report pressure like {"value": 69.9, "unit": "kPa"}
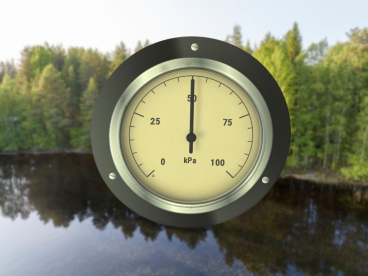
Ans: {"value": 50, "unit": "kPa"}
